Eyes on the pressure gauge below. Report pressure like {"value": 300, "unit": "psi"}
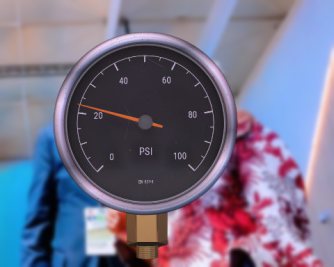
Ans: {"value": 22.5, "unit": "psi"}
